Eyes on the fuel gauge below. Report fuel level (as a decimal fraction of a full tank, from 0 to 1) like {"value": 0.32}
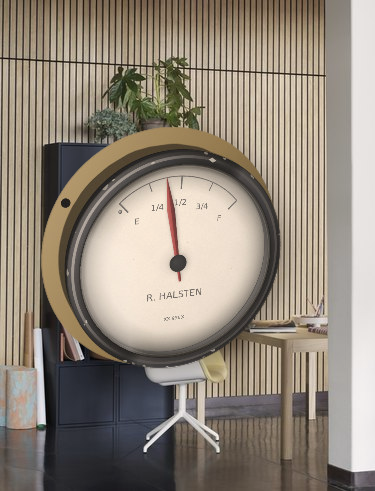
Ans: {"value": 0.375}
